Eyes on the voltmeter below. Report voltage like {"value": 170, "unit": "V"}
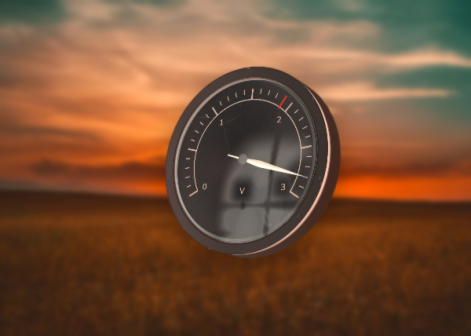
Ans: {"value": 2.8, "unit": "V"}
